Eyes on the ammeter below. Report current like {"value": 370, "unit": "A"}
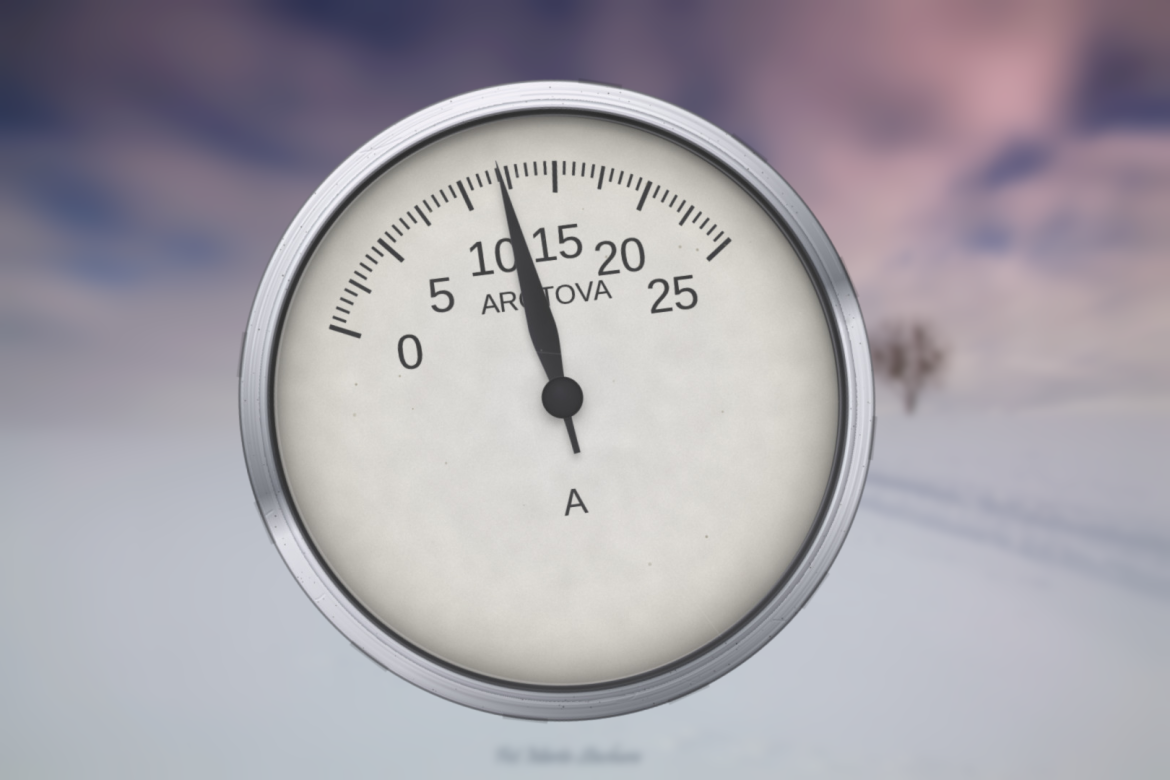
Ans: {"value": 12, "unit": "A"}
